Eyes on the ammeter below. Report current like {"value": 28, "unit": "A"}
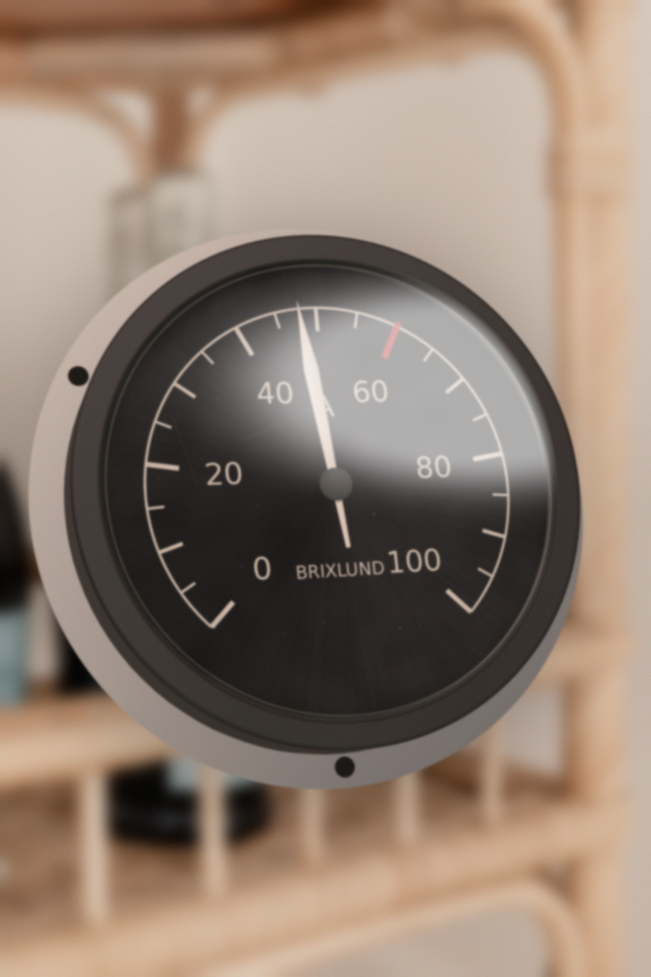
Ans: {"value": 47.5, "unit": "A"}
